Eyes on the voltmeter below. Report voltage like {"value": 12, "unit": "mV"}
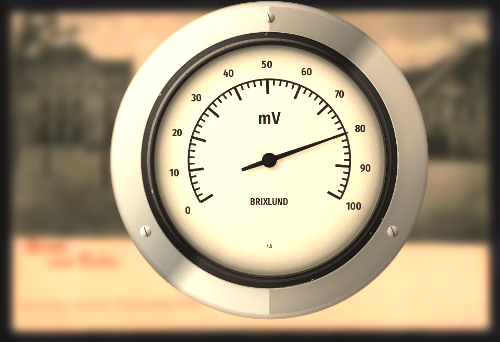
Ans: {"value": 80, "unit": "mV"}
